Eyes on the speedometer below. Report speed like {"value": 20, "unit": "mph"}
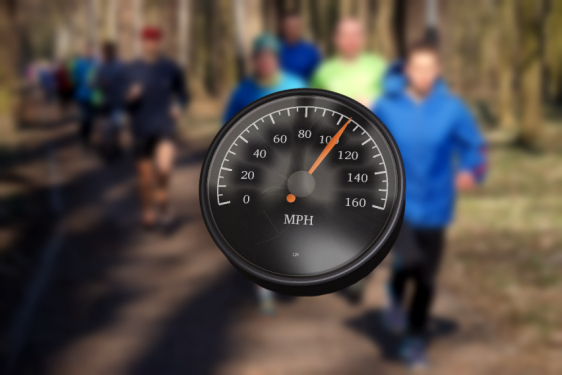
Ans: {"value": 105, "unit": "mph"}
